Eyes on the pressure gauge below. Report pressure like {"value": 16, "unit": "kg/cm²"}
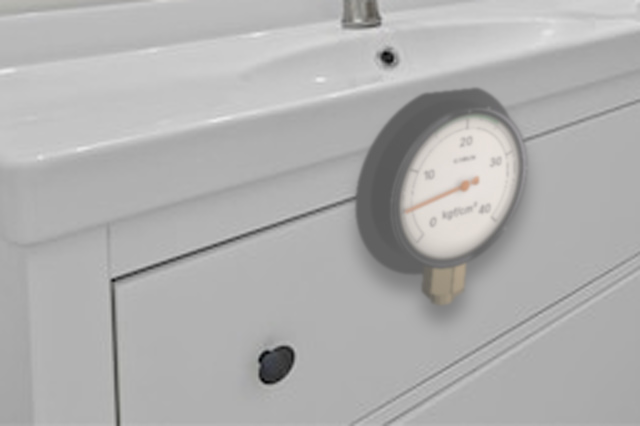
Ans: {"value": 5, "unit": "kg/cm²"}
